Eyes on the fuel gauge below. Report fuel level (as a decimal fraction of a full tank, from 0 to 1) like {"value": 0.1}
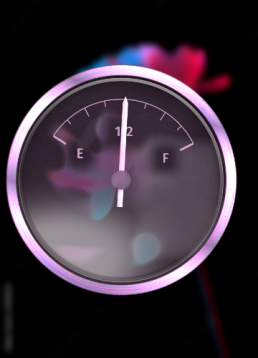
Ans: {"value": 0.5}
